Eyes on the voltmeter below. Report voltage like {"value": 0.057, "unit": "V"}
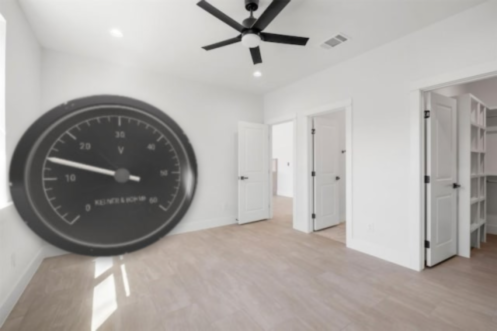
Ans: {"value": 14, "unit": "V"}
